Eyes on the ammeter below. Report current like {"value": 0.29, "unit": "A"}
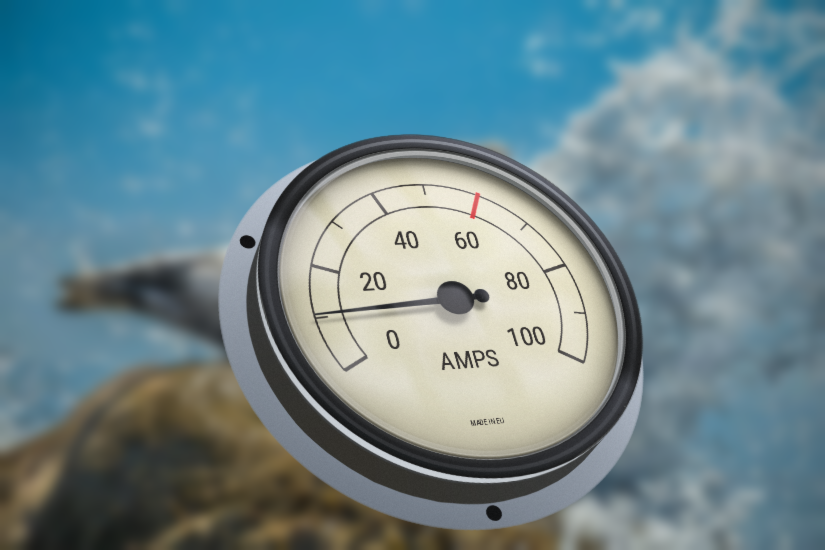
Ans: {"value": 10, "unit": "A"}
